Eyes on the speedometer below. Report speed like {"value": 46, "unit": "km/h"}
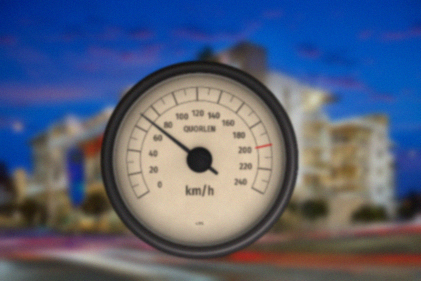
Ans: {"value": 70, "unit": "km/h"}
